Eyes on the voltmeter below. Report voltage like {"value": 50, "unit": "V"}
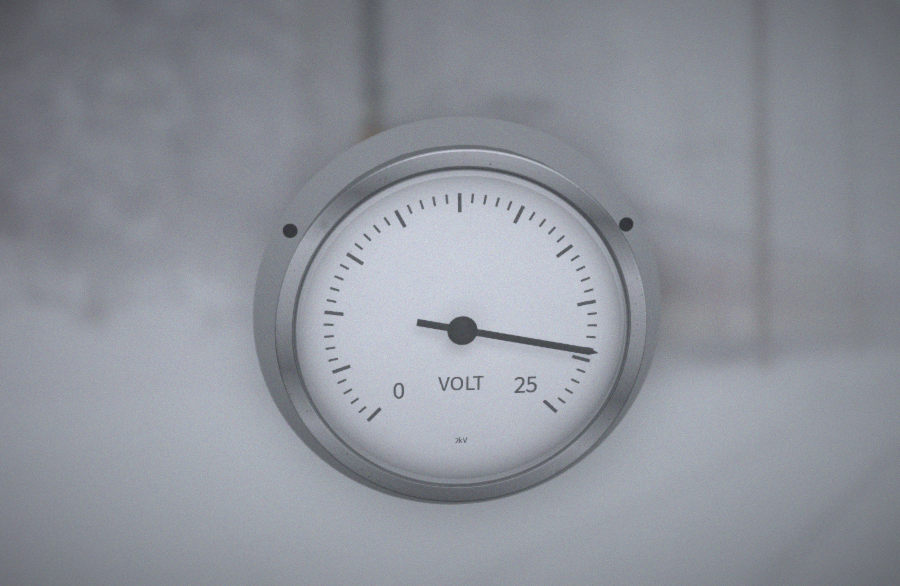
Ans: {"value": 22, "unit": "V"}
